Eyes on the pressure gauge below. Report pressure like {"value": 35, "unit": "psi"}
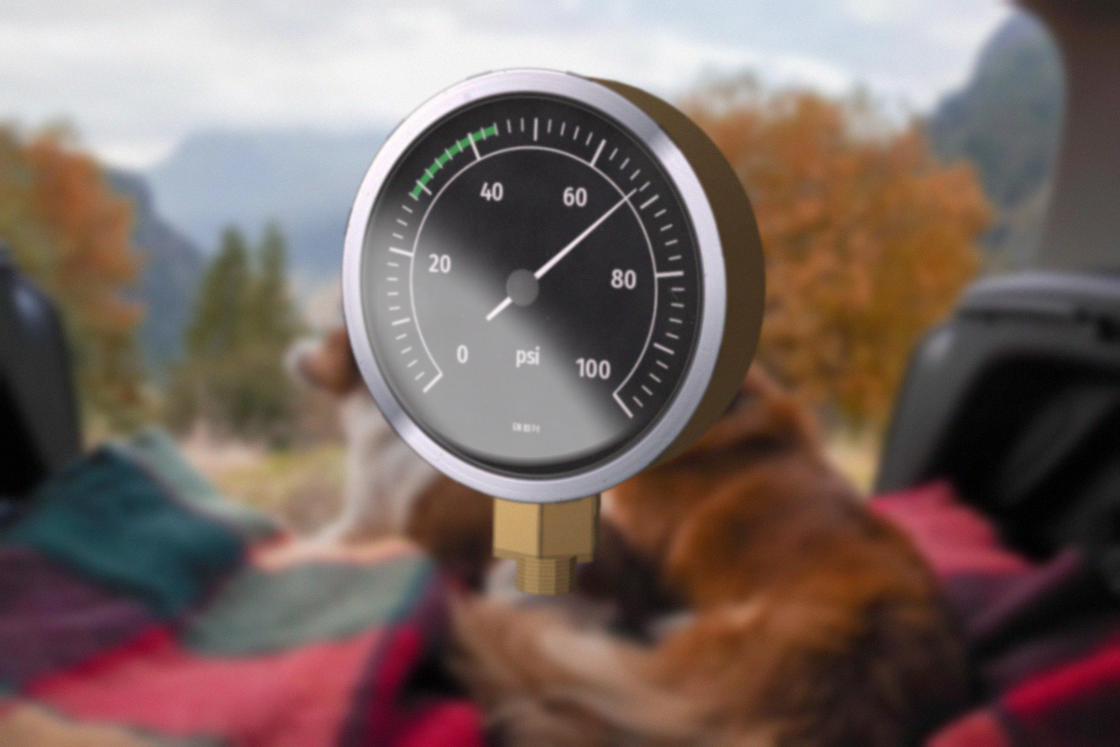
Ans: {"value": 68, "unit": "psi"}
